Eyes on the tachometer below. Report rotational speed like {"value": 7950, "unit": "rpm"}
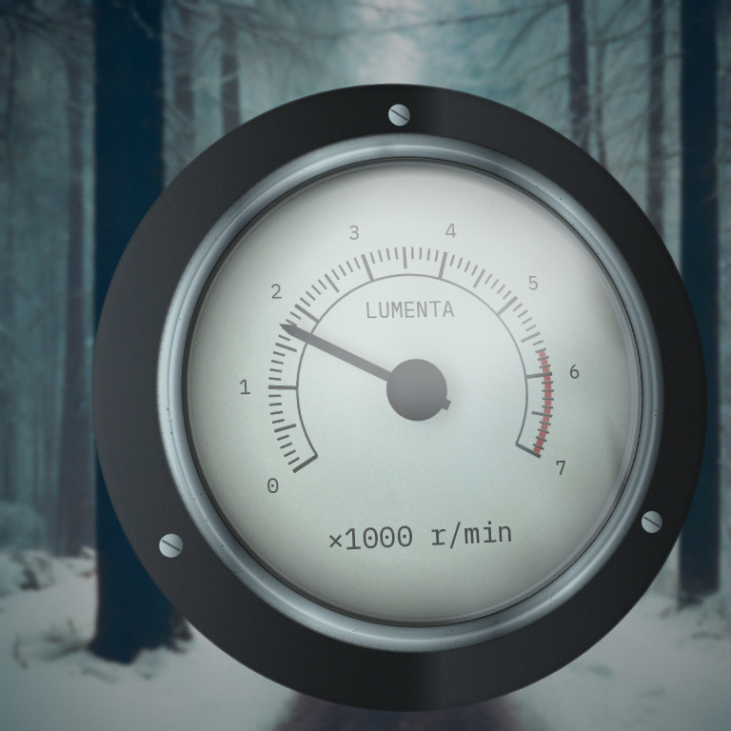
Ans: {"value": 1700, "unit": "rpm"}
